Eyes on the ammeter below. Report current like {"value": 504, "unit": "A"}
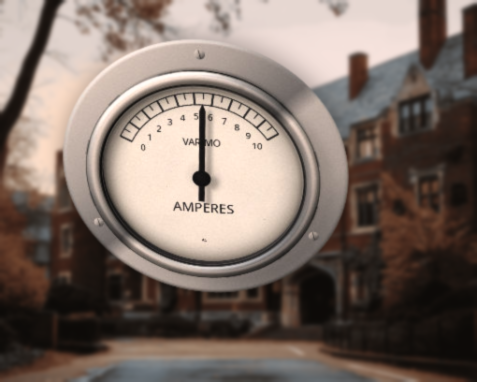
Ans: {"value": 5.5, "unit": "A"}
